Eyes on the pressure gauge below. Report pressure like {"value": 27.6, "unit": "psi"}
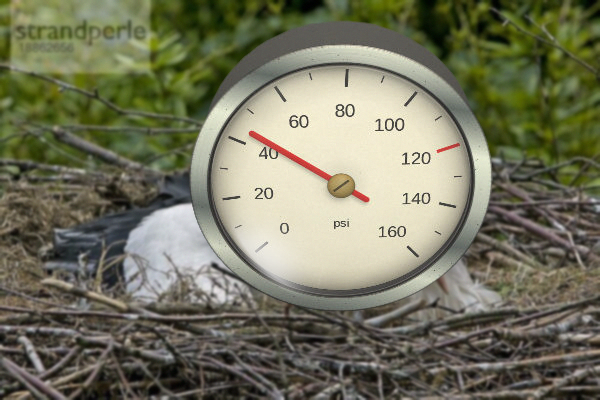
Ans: {"value": 45, "unit": "psi"}
